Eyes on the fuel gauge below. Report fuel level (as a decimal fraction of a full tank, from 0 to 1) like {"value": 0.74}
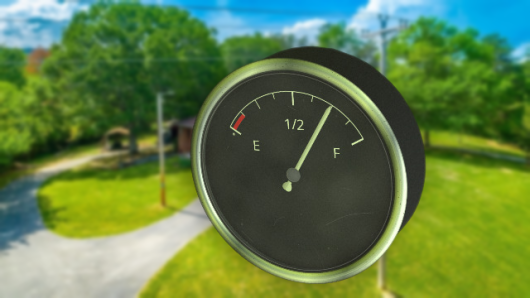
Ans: {"value": 0.75}
